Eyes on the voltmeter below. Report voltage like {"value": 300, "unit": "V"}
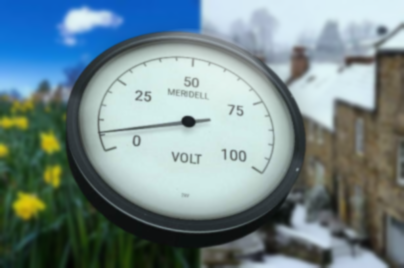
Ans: {"value": 5, "unit": "V"}
